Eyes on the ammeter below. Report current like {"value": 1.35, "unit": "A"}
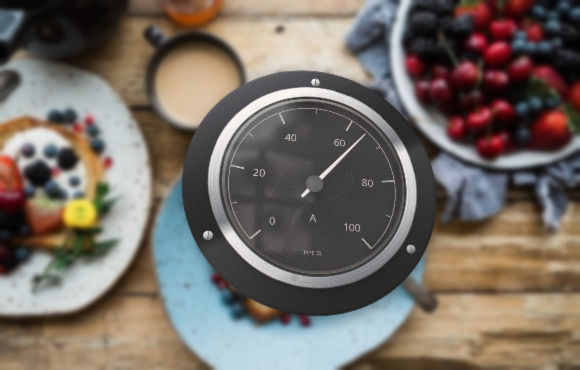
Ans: {"value": 65, "unit": "A"}
